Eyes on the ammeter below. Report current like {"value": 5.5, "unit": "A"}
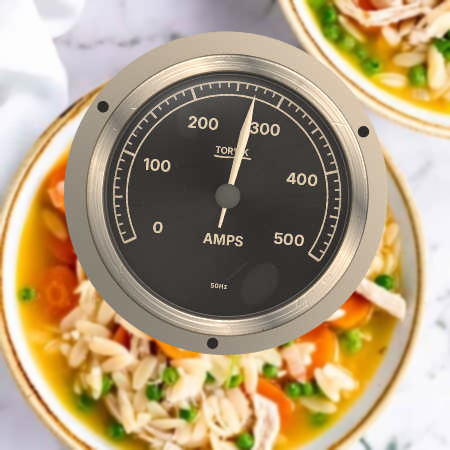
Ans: {"value": 270, "unit": "A"}
